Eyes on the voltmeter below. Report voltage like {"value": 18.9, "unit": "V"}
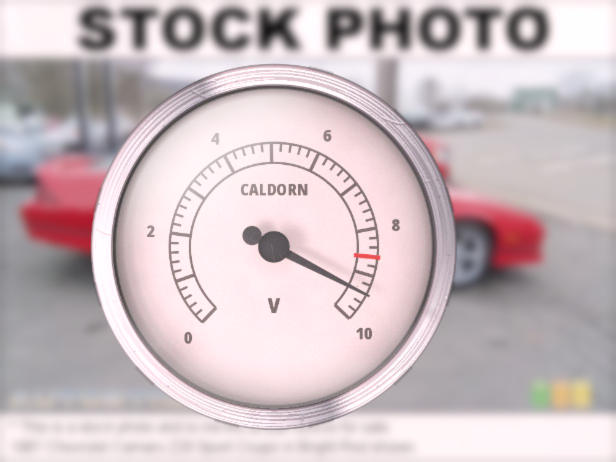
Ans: {"value": 9.4, "unit": "V"}
